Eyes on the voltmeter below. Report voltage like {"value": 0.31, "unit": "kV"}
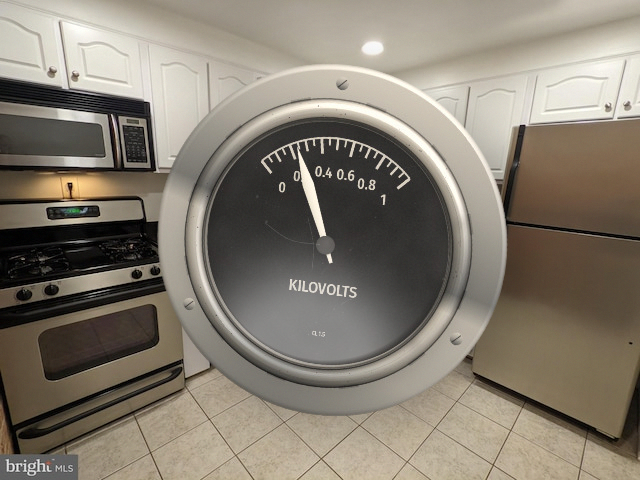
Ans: {"value": 0.25, "unit": "kV"}
